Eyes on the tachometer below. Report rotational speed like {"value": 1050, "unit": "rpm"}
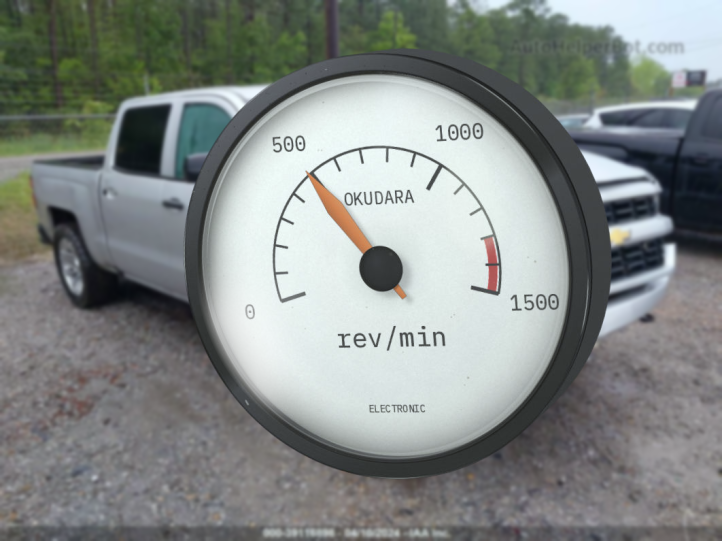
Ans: {"value": 500, "unit": "rpm"}
